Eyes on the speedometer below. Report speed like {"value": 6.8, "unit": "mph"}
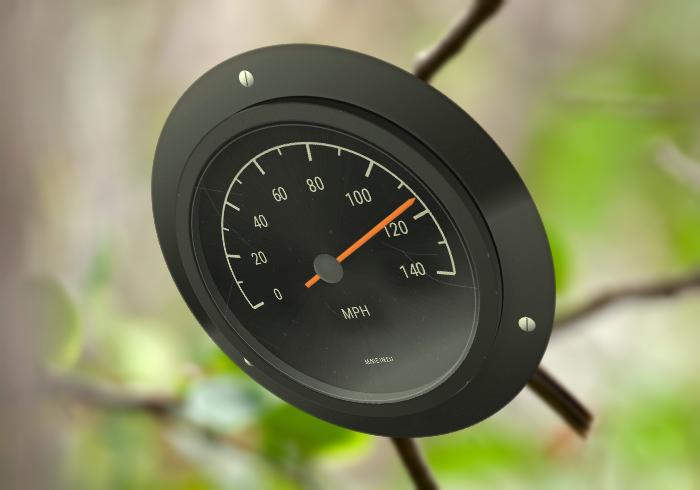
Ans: {"value": 115, "unit": "mph"}
